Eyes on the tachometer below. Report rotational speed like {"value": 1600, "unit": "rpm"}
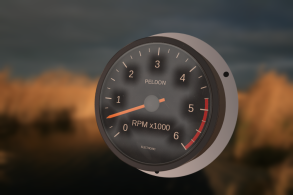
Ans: {"value": 500, "unit": "rpm"}
